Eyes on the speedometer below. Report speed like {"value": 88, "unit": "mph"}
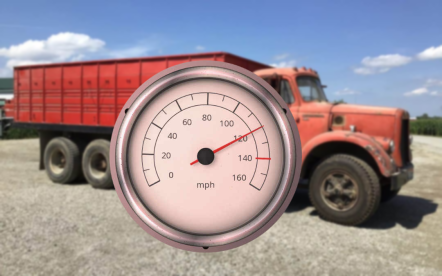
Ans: {"value": 120, "unit": "mph"}
